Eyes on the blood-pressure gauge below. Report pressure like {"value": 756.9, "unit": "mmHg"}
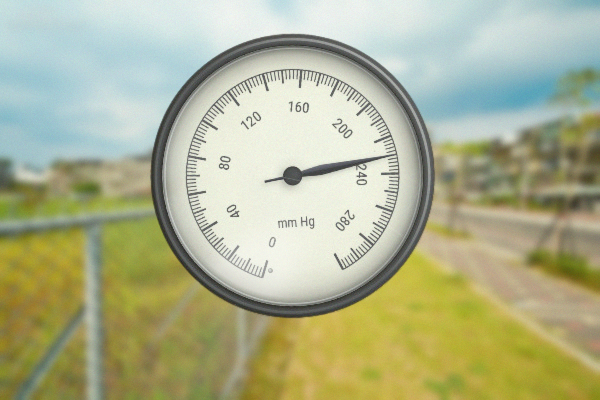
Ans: {"value": 230, "unit": "mmHg"}
